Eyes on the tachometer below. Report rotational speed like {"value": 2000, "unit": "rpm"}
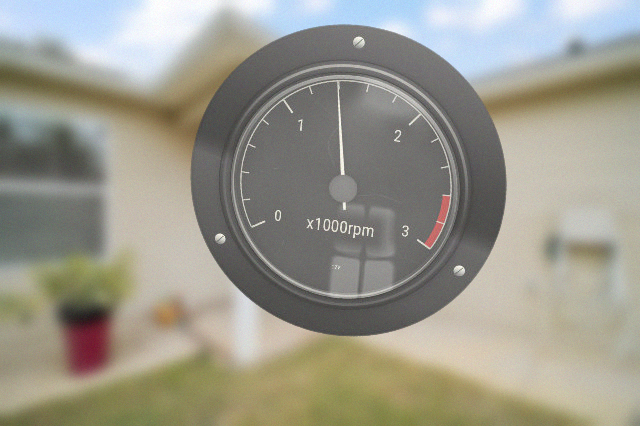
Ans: {"value": 1400, "unit": "rpm"}
